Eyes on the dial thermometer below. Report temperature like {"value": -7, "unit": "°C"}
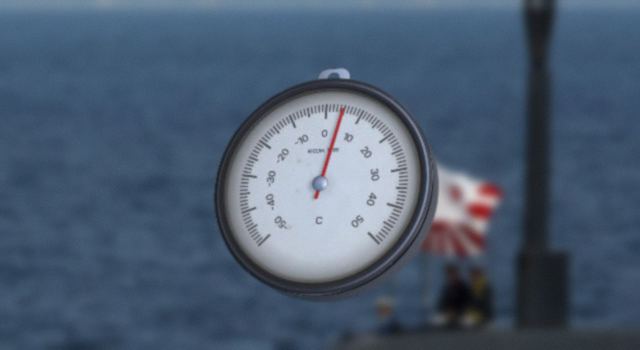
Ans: {"value": 5, "unit": "°C"}
